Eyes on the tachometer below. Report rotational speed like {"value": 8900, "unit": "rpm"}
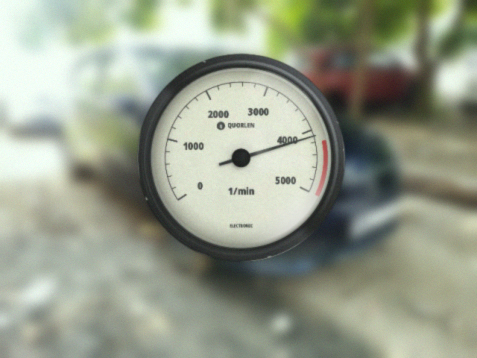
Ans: {"value": 4100, "unit": "rpm"}
